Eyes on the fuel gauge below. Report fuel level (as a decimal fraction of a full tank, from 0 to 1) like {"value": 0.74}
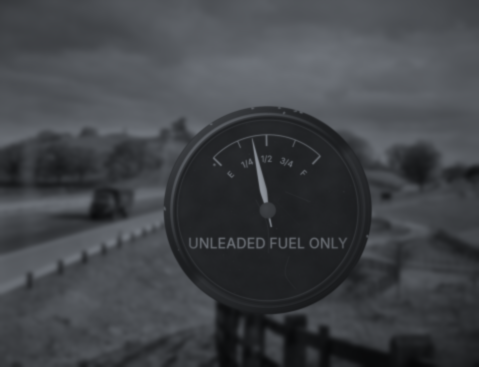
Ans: {"value": 0.375}
